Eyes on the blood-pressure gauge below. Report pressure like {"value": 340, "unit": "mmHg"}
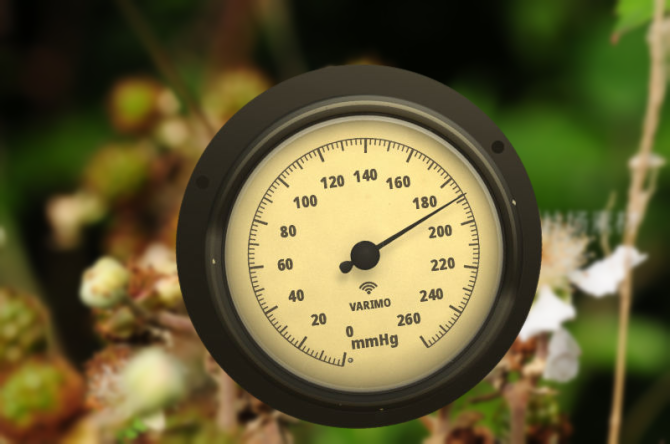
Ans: {"value": 188, "unit": "mmHg"}
